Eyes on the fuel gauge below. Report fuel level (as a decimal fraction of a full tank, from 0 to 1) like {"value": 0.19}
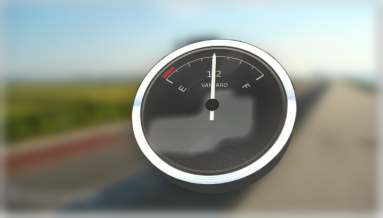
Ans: {"value": 0.5}
